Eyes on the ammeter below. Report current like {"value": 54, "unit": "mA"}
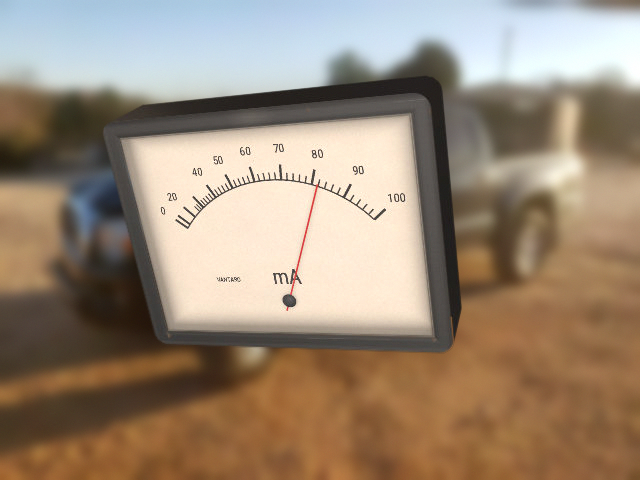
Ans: {"value": 82, "unit": "mA"}
